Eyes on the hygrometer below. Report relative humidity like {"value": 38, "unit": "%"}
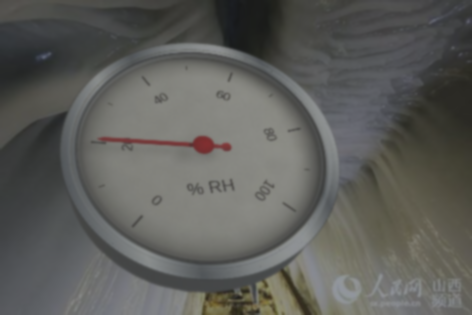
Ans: {"value": 20, "unit": "%"}
